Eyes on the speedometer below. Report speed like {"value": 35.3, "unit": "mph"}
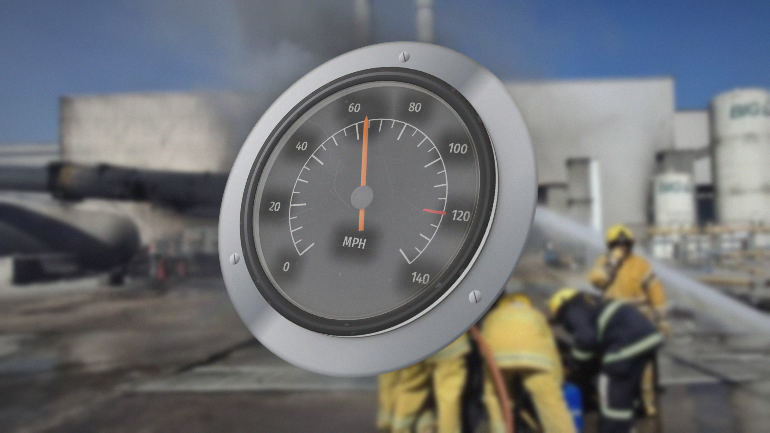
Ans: {"value": 65, "unit": "mph"}
